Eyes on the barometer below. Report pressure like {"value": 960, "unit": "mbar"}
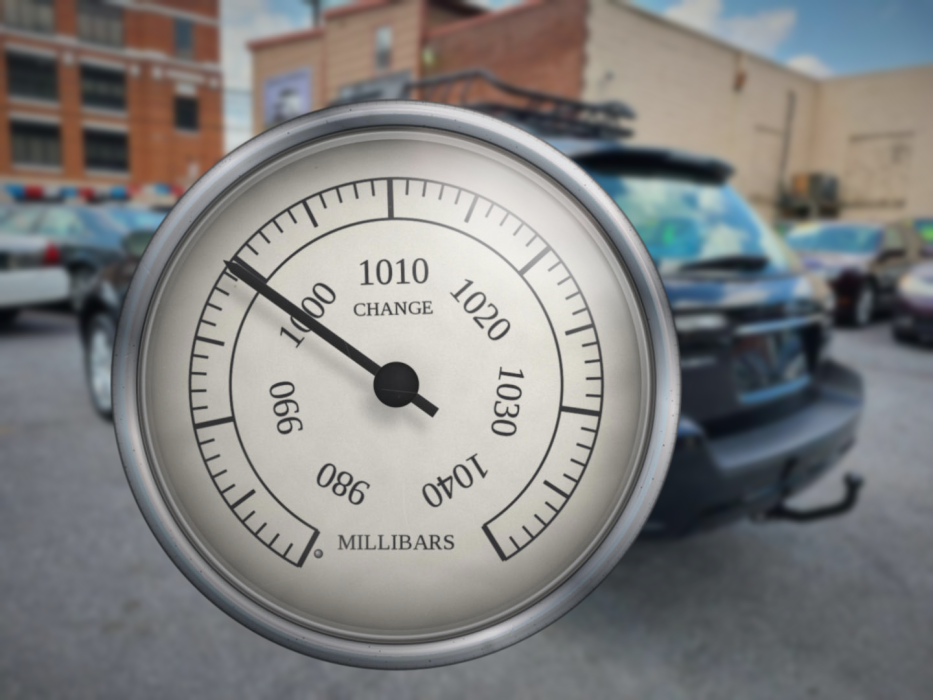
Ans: {"value": 999.5, "unit": "mbar"}
